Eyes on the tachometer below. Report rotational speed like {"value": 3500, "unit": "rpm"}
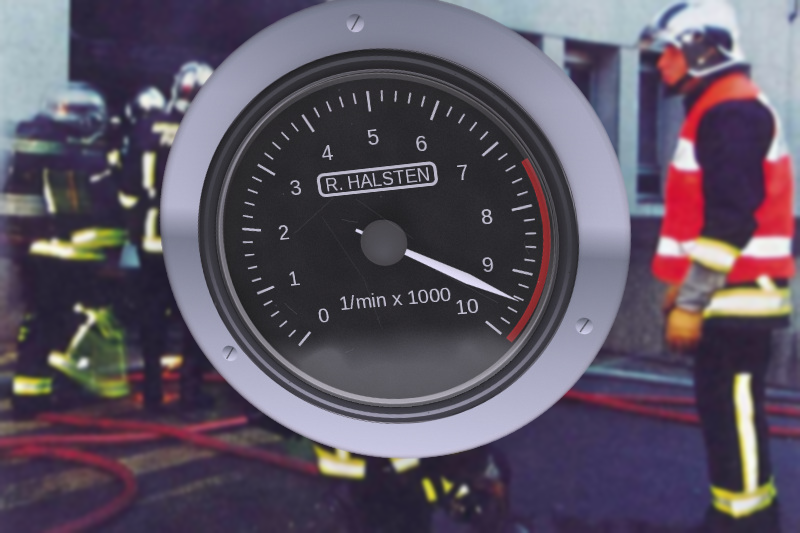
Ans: {"value": 9400, "unit": "rpm"}
